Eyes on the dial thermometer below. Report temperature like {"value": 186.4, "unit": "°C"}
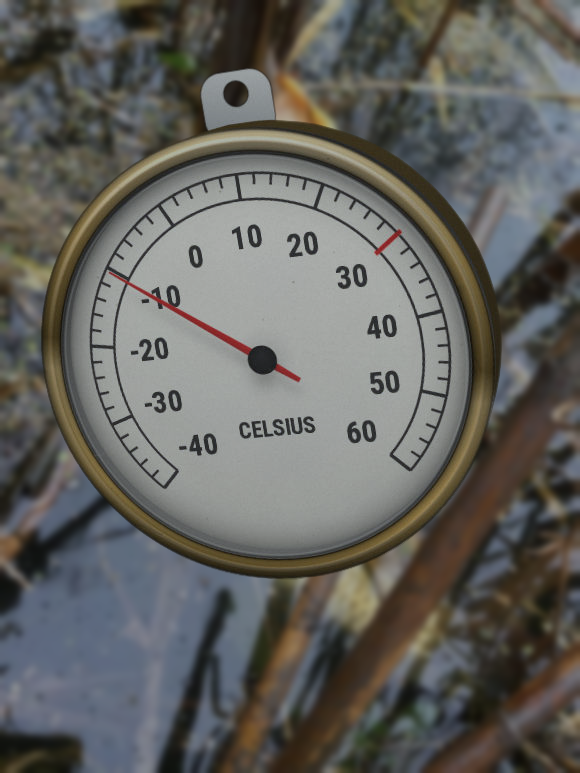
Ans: {"value": -10, "unit": "°C"}
